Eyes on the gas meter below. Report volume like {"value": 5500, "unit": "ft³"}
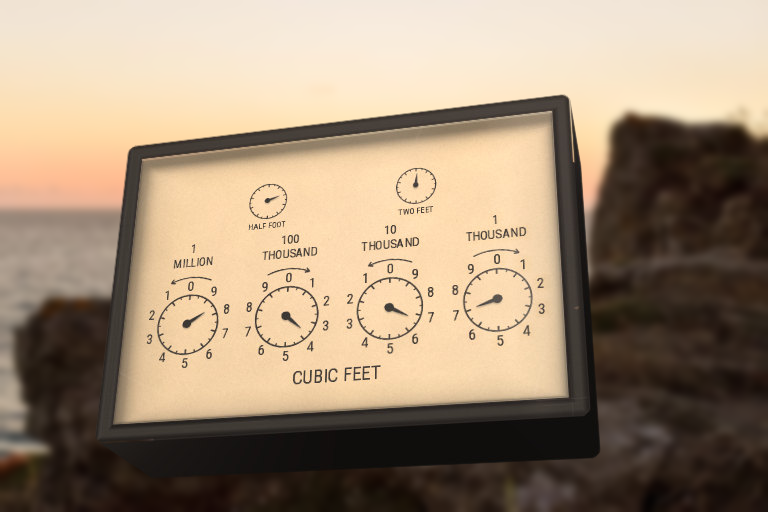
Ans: {"value": 836700, "unit": "ft³"}
